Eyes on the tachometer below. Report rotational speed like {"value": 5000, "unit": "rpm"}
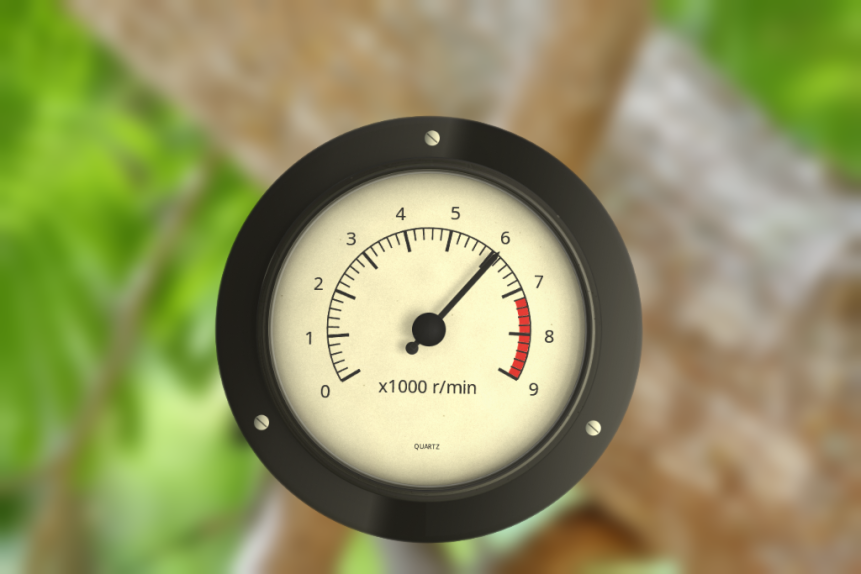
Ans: {"value": 6100, "unit": "rpm"}
